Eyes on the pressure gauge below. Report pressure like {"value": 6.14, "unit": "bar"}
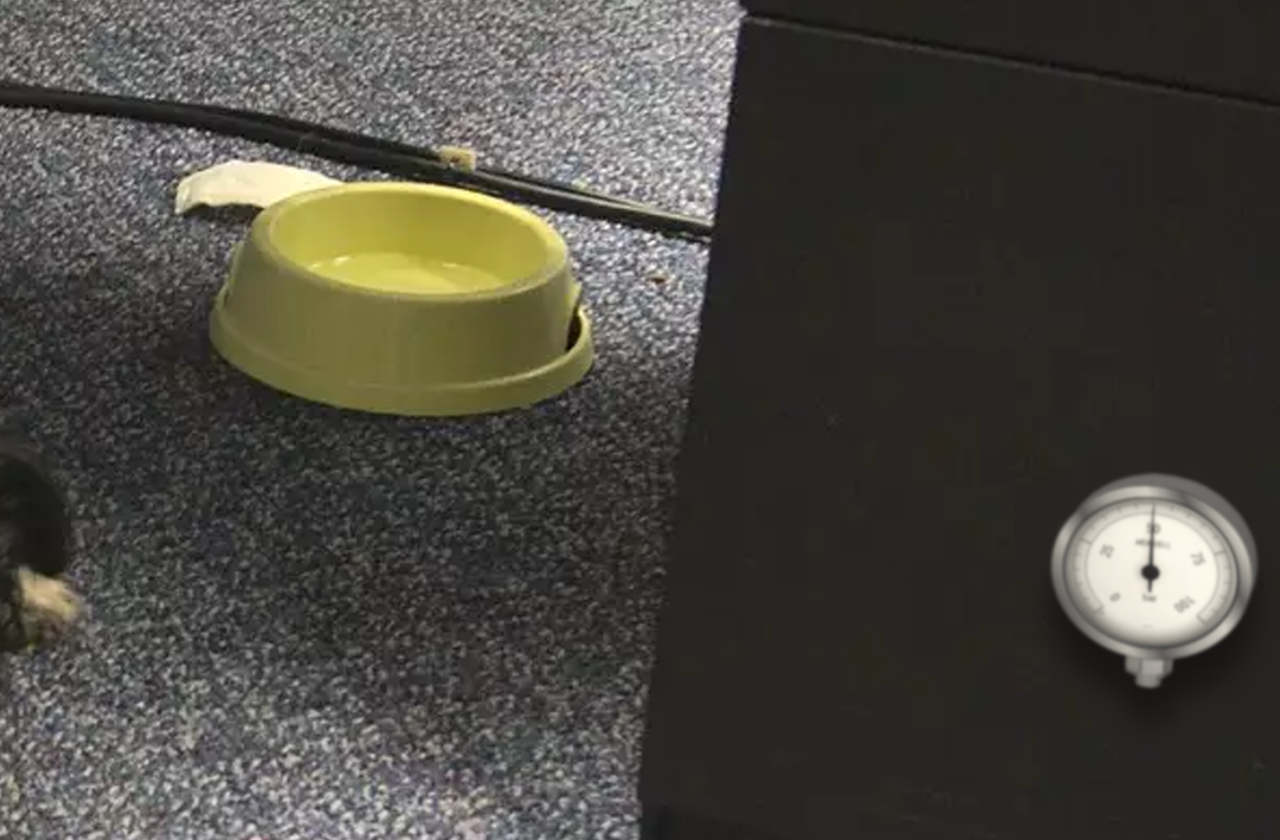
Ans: {"value": 50, "unit": "bar"}
